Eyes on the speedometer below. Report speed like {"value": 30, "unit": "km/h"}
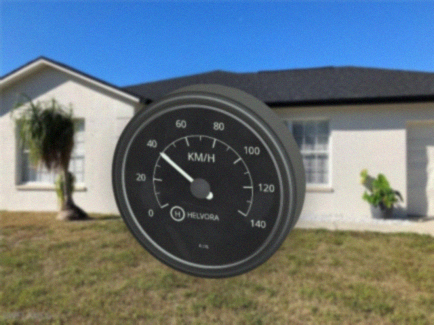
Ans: {"value": 40, "unit": "km/h"}
